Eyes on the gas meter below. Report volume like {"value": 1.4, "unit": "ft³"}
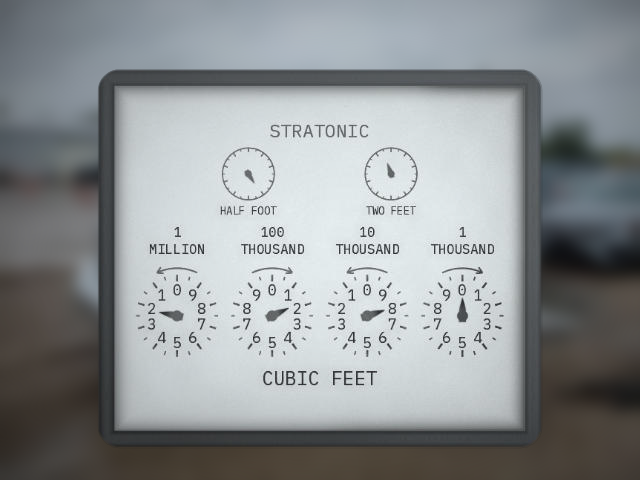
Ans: {"value": 218000, "unit": "ft³"}
